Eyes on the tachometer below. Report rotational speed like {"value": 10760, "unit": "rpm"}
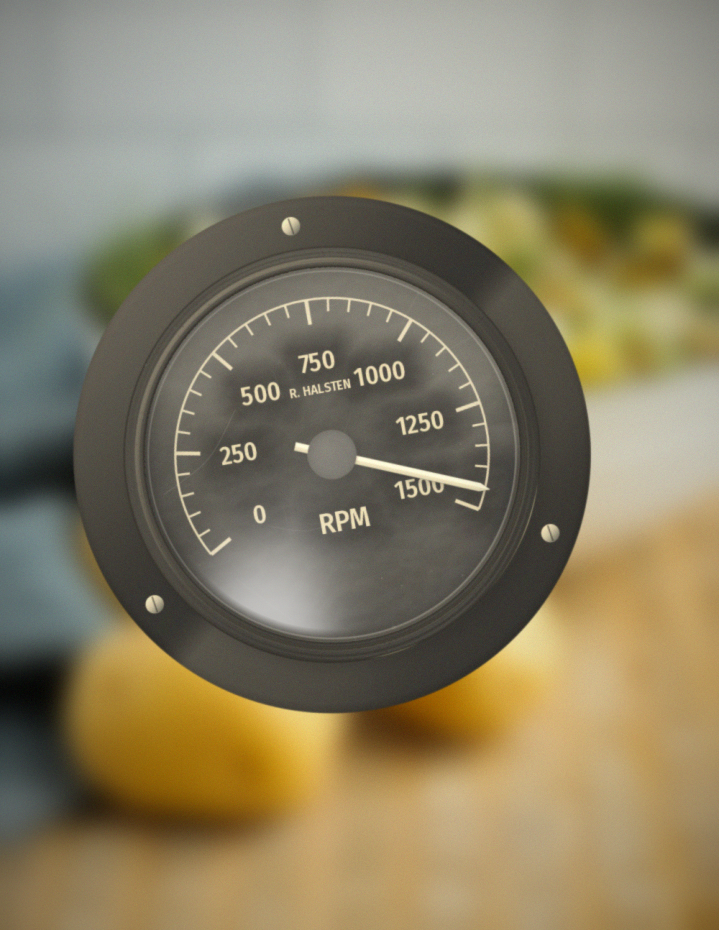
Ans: {"value": 1450, "unit": "rpm"}
